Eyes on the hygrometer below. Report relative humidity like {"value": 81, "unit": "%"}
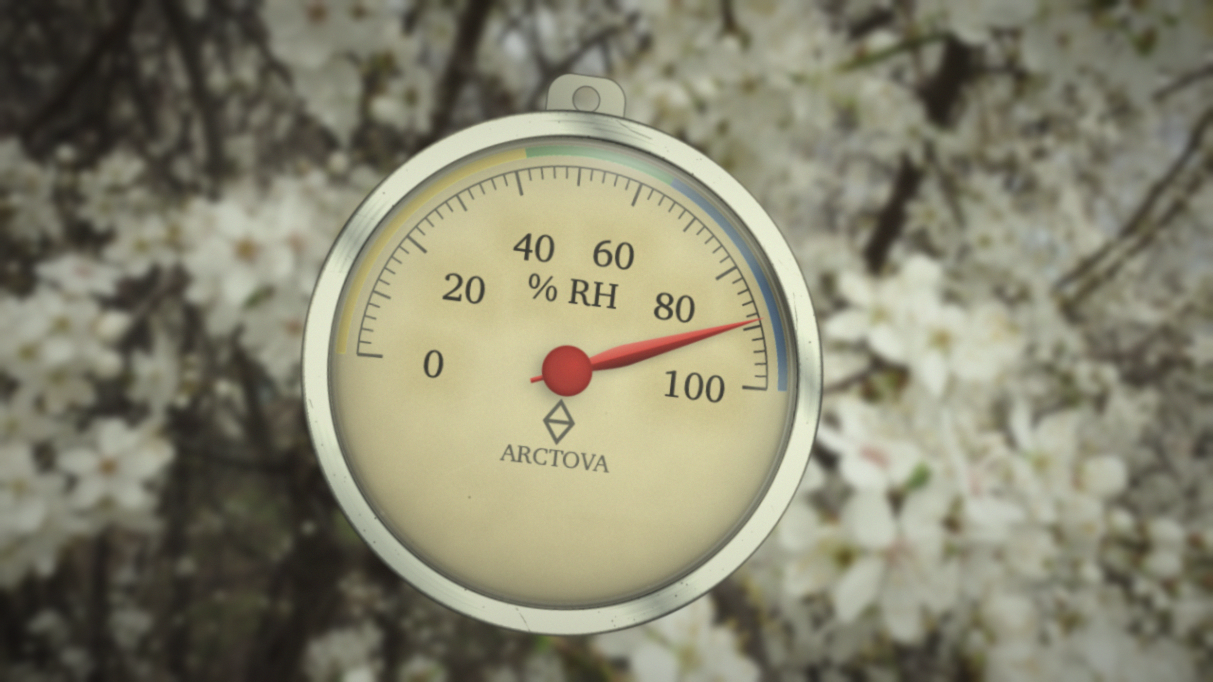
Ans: {"value": 89, "unit": "%"}
